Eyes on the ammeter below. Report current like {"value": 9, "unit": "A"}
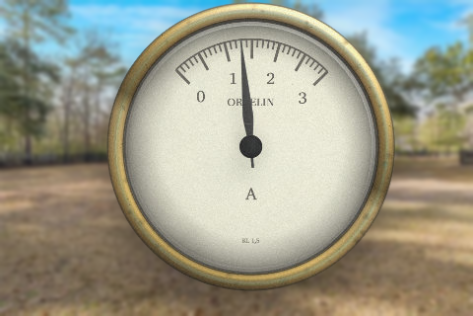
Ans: {"value": 1.3, "unit": "A"}
